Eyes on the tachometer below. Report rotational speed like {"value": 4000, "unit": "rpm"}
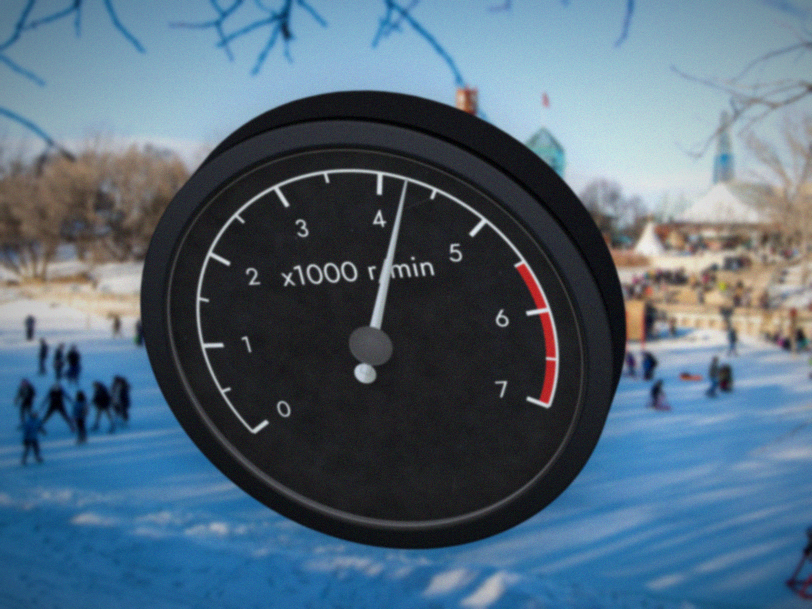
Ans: {"value": 4250, "unit": "rpm"}
